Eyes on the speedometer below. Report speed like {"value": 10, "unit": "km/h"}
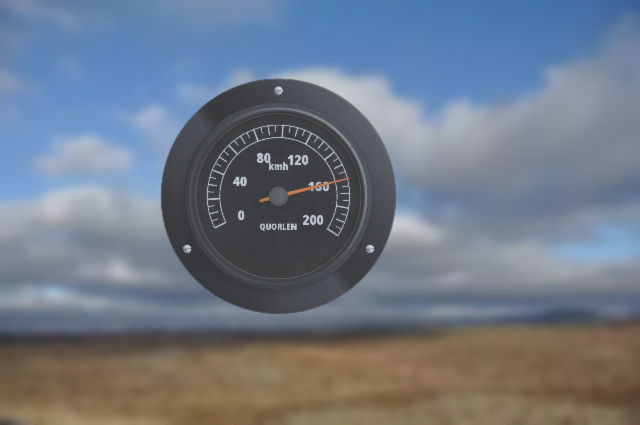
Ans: {"value": 160, "unit": "km/h"}
